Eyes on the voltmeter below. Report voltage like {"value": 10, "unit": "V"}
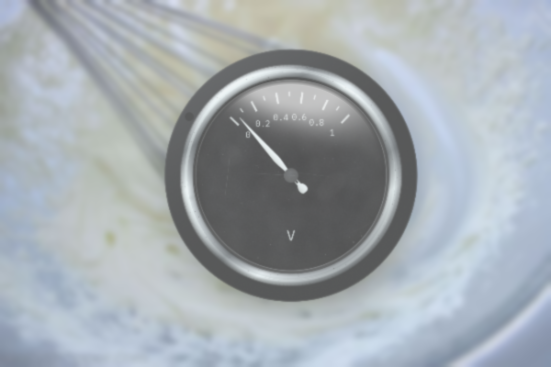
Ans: {"value": 0.05, "unit": "V"}
